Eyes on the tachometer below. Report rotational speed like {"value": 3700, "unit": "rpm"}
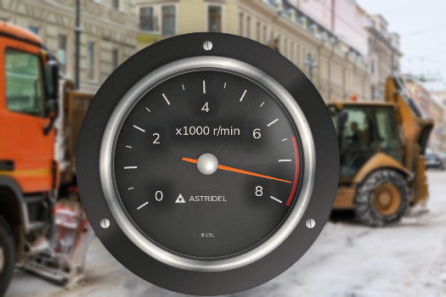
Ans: {"value": 7500, "unit": "rpm"}
